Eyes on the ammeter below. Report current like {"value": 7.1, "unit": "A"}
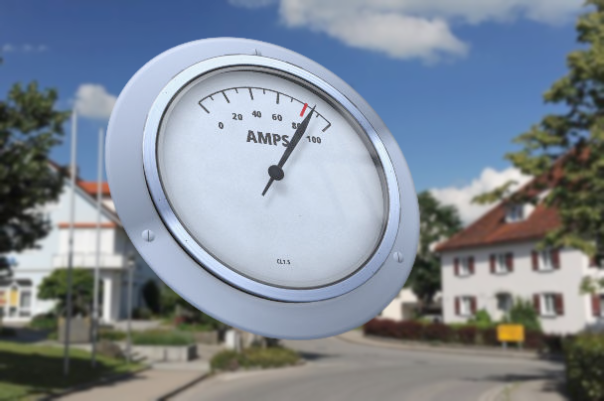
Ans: {"value": 85, "unit": "A"}
